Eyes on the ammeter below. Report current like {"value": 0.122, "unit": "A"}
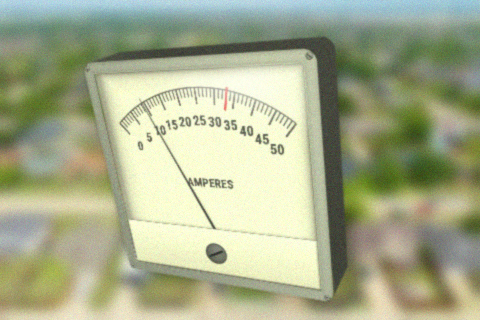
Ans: {"value": 10, "unit": "A"}
